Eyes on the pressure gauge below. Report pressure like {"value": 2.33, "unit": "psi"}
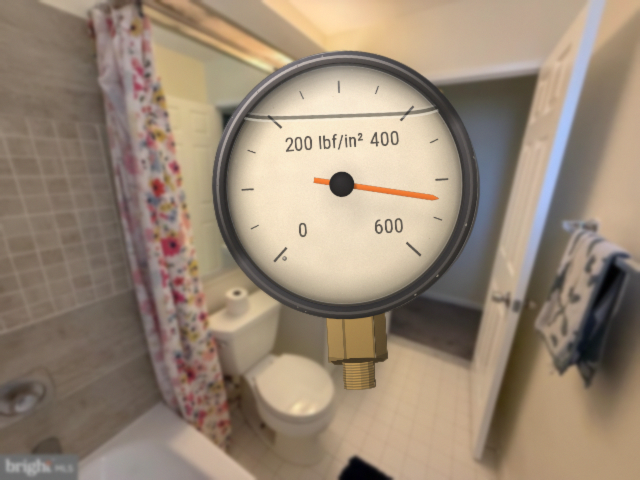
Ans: {"value": 525, "unit": "psi"}
